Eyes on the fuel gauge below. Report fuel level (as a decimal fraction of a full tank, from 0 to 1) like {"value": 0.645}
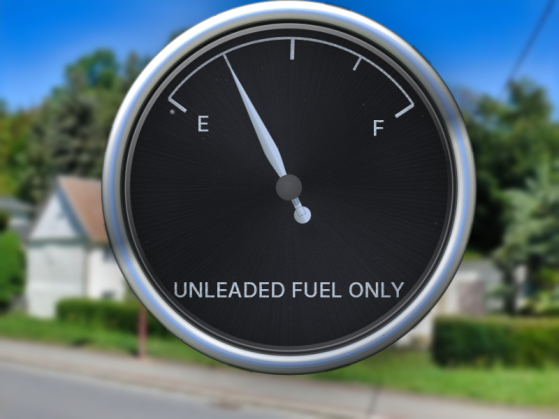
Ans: {"value": 0.25}
